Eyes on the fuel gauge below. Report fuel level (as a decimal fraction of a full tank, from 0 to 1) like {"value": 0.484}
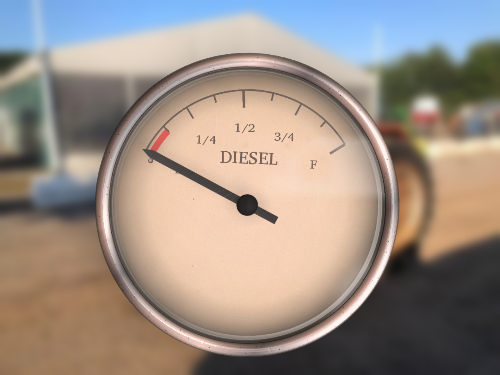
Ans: {"value": 0}
